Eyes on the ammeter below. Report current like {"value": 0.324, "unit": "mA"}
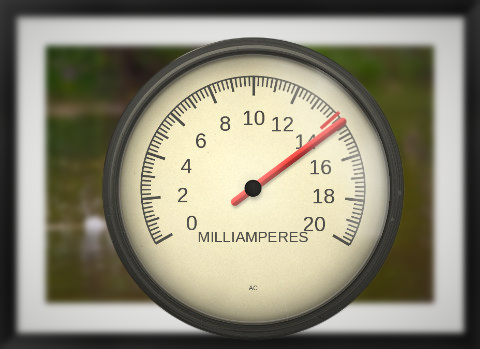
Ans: {"value": 14.4, "unit": "mA"}
